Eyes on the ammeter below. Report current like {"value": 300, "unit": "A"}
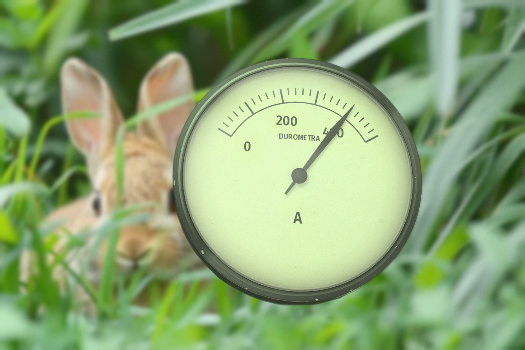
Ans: {"value": 400, "unit": "A"}
